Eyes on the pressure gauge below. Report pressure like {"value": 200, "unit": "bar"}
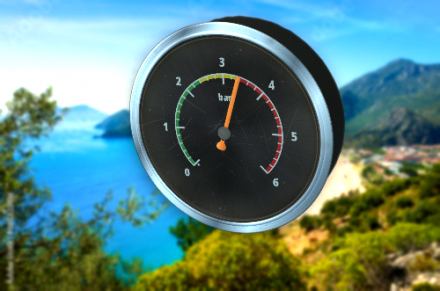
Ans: {"value": 3.4, "unit": "bar"}
